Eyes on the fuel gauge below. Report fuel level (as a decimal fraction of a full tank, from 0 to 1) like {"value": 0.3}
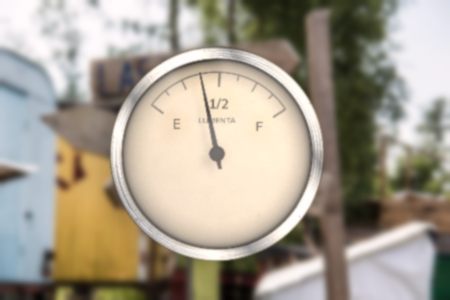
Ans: {"value": 0.375}
